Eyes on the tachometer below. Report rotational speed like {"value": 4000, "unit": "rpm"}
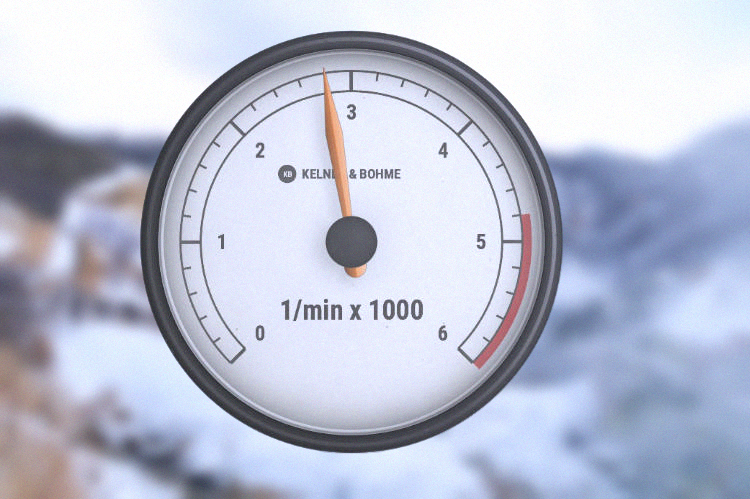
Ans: {"value": 2800, "unit": "rpm"}
